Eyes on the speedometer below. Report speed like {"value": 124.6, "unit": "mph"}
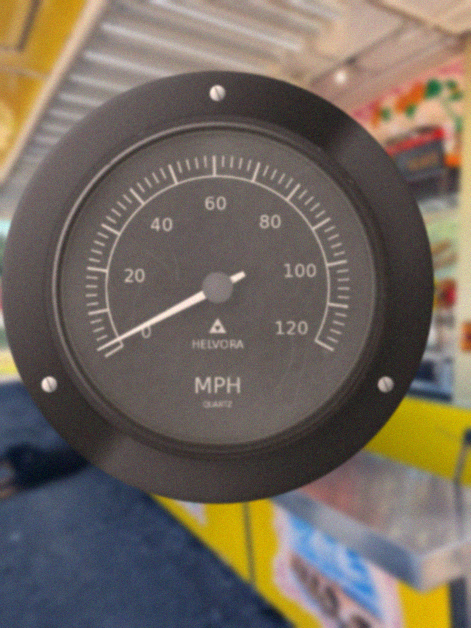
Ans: {"value": 2, "unit": "mph"}
